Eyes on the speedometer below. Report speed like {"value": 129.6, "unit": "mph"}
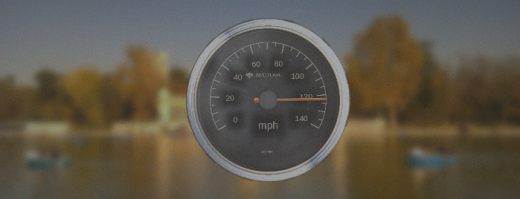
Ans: {"value": 122.5, "unit": "mph"}
